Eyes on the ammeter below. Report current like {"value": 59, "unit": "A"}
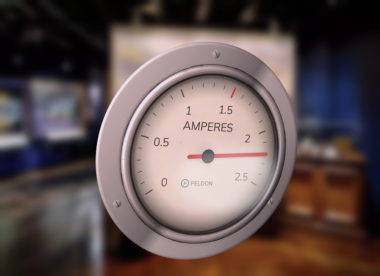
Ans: {"value": 2.2, "unit": "A"}
